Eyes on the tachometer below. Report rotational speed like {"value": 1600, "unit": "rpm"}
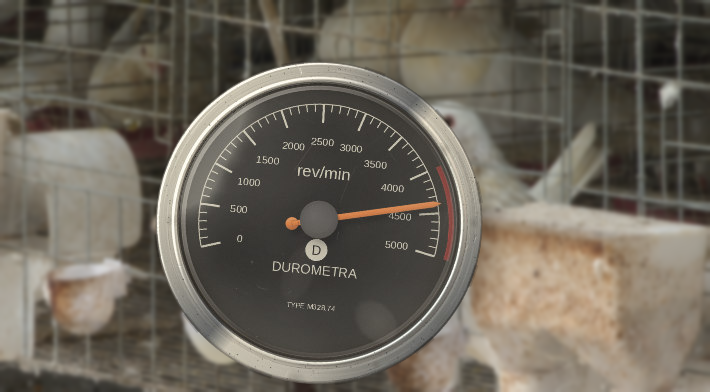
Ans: {"value": 4400, "unit": "rpm"}
